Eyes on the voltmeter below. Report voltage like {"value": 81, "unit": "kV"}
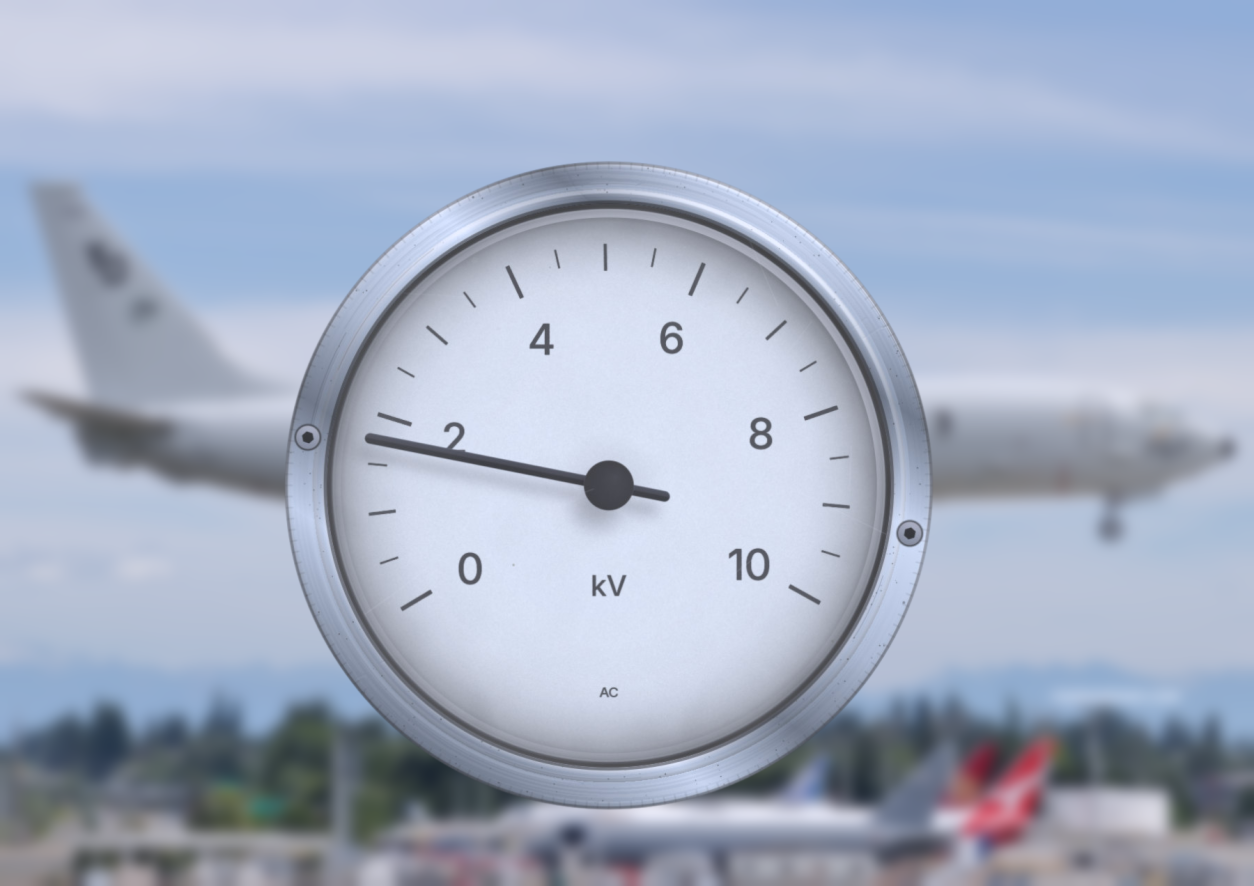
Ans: {"value": 1.75, "unit": "kV"}
